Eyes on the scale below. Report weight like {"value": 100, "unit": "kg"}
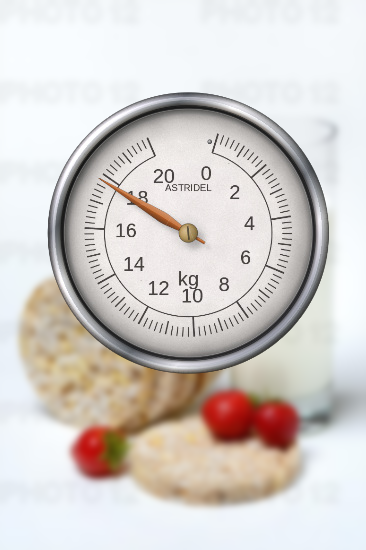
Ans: {"value": 17.8, "unit": "kg"}
